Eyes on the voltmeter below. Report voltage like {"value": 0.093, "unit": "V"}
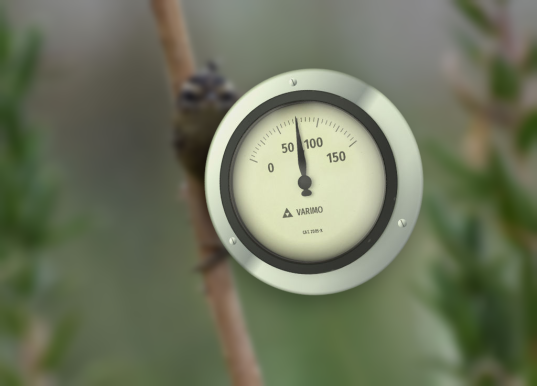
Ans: {"value": 75, "unit": "V"}
